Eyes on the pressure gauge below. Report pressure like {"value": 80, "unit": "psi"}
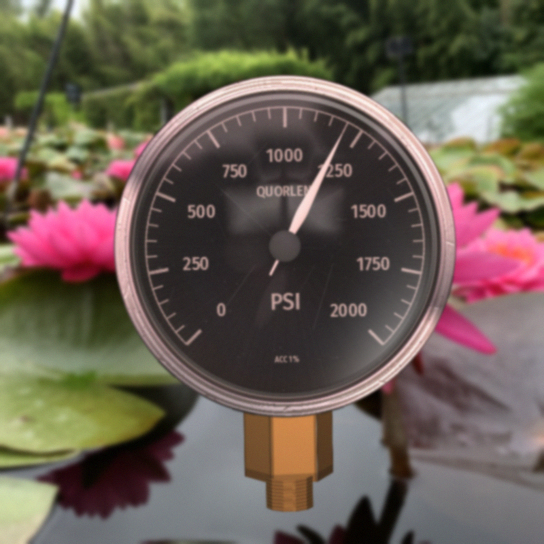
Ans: {"value": 1200, "unit": "psi"}
